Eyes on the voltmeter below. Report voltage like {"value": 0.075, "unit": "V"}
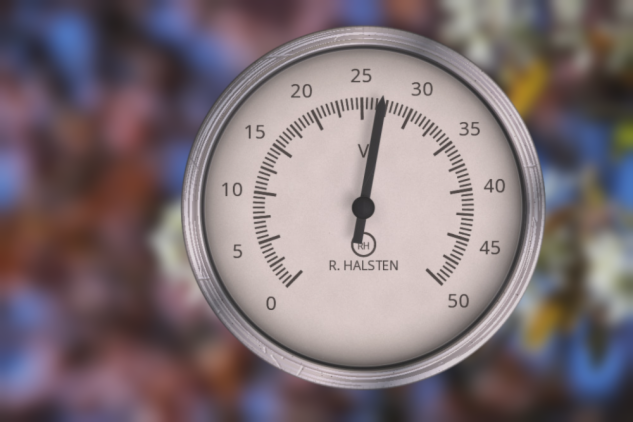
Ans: {"value": 27, "unit": "V"}
